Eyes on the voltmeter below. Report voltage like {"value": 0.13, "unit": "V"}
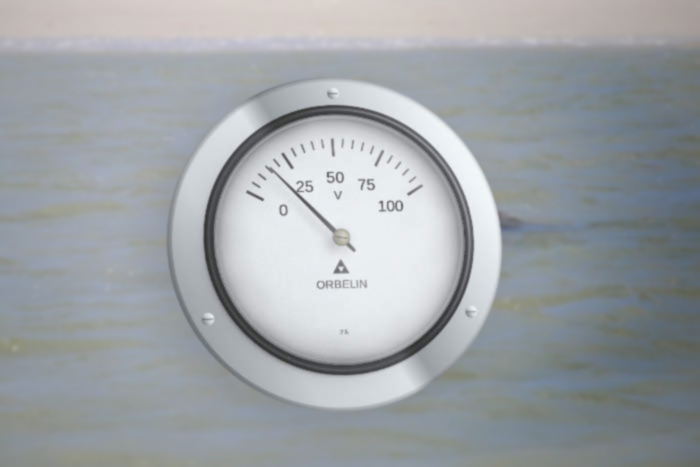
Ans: {"value": 15, "unit": "V"}
